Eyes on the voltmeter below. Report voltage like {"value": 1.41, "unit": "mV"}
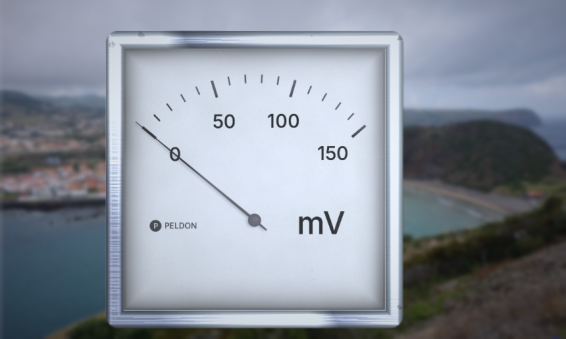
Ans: {"value": 0, "unit": "mV"}
